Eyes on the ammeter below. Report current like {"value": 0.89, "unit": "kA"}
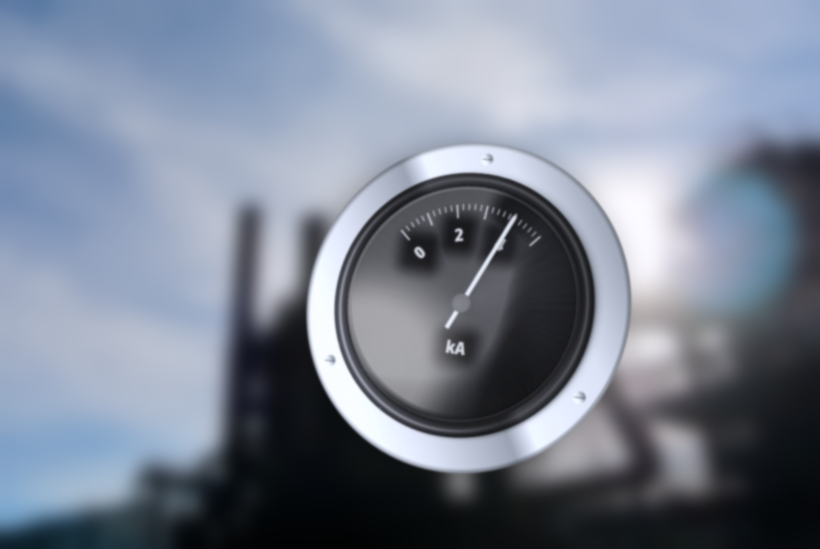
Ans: {"value": 4, "unit": "kA"}
